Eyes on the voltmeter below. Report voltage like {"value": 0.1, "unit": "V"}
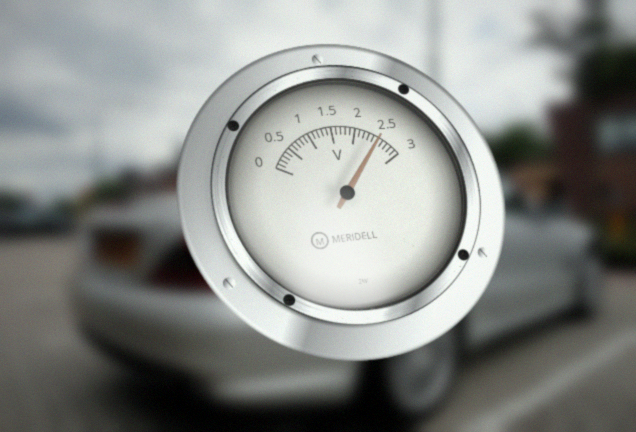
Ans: {"value": 2.5, "unit": "V"}
